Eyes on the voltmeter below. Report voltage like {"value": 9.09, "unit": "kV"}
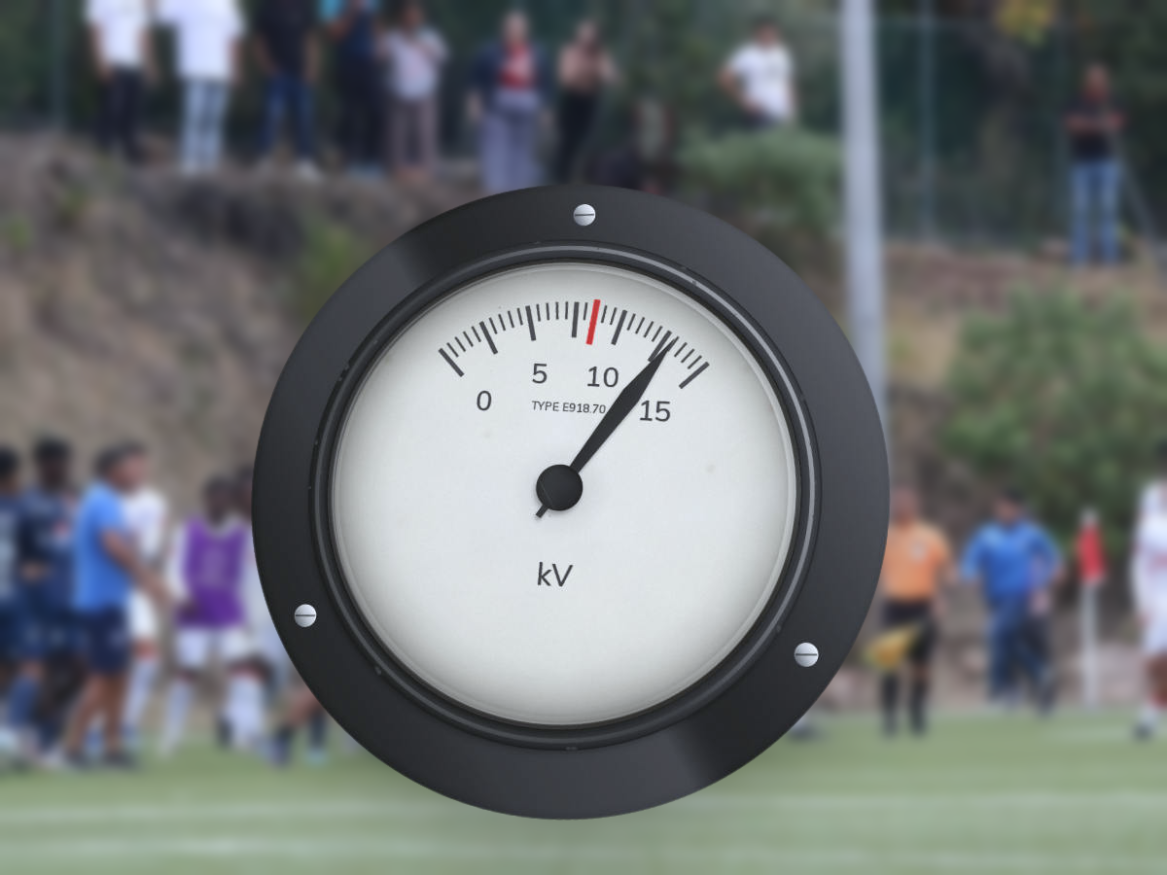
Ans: {"value": 13, "unit": "kV"}
